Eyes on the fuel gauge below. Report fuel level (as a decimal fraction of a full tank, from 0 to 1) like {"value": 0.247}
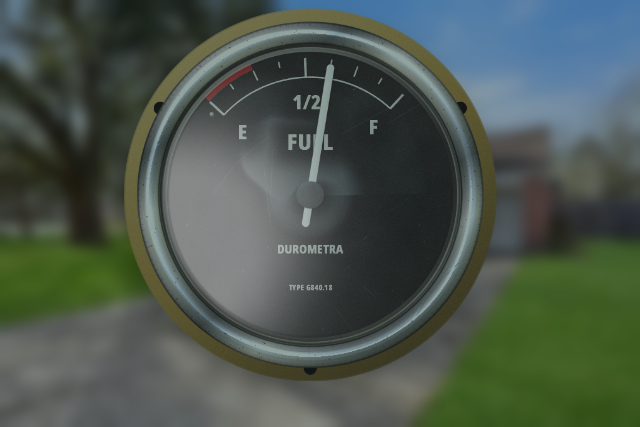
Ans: {"value": 0.625}
